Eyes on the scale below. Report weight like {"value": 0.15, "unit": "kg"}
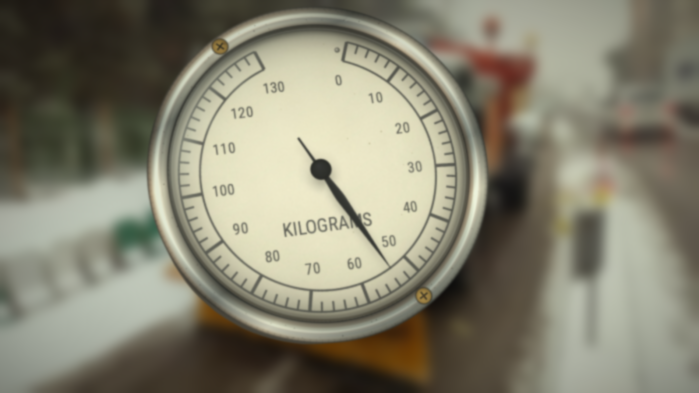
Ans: {"value": 54, "unit": "kg"}
